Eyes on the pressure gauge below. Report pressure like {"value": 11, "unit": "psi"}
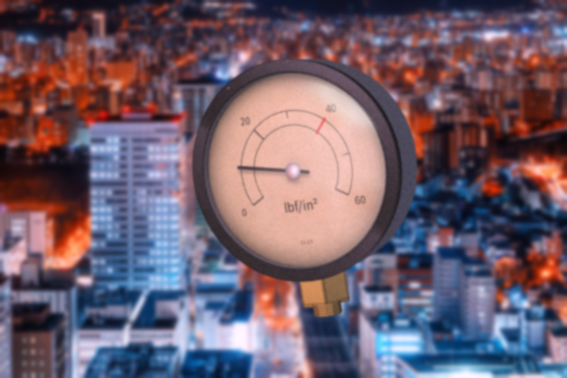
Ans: {"value": 10, "unit": "psi"}
